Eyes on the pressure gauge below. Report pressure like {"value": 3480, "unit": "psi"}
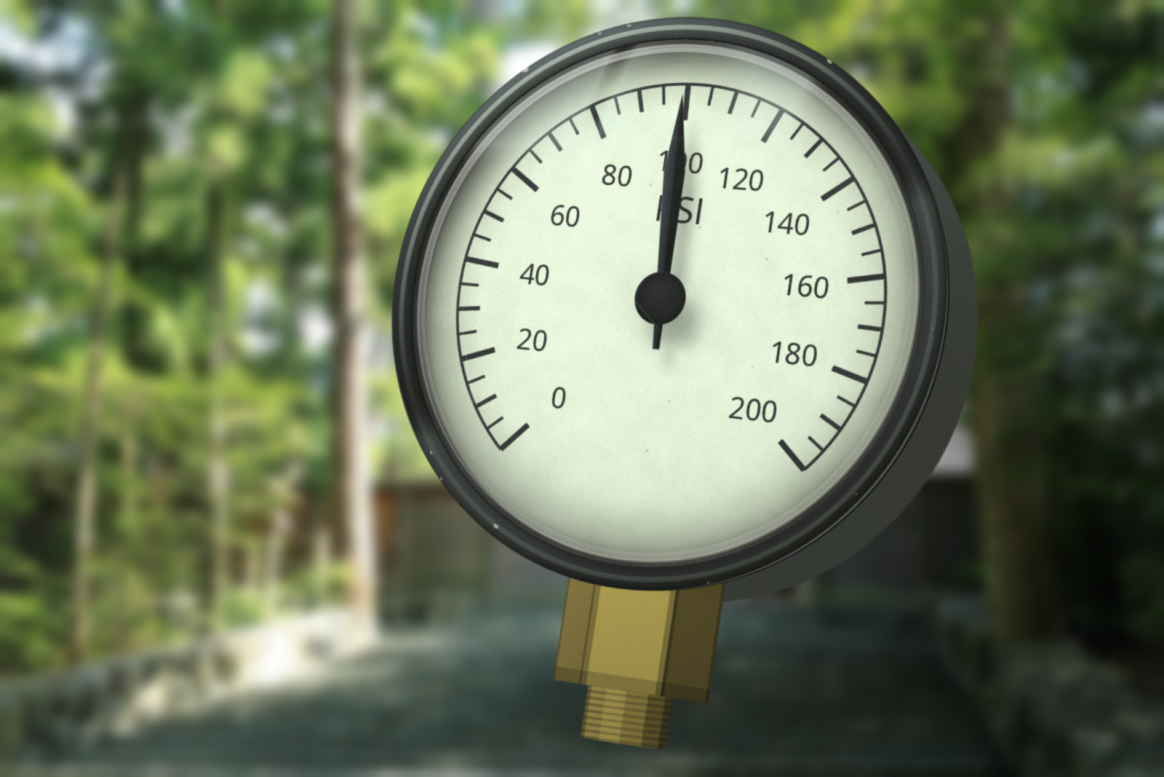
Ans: {"value": 100, "unit": "psi"}
